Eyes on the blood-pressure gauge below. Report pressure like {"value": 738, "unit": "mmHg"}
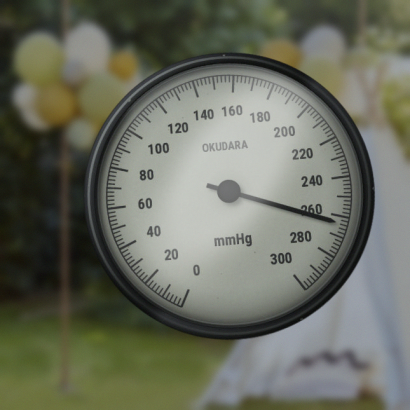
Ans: {"value": 264, "unit": "mmHg"}
